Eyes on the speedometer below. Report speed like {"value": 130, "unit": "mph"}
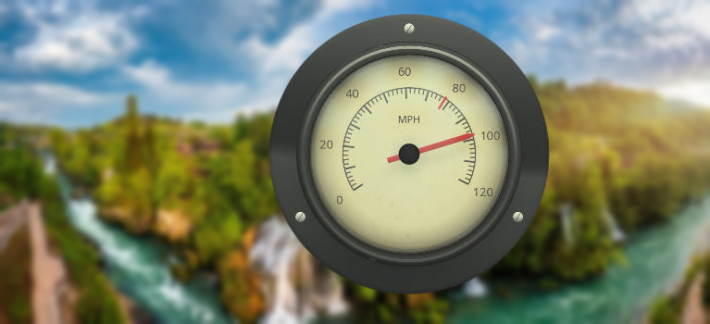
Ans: {"value": 98, "unit": "mph"}
